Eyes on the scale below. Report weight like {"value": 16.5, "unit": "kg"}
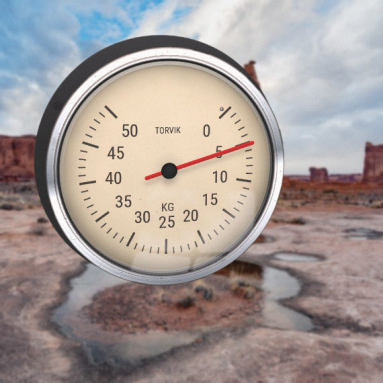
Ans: {"value": 5, "unit": "kg"}
